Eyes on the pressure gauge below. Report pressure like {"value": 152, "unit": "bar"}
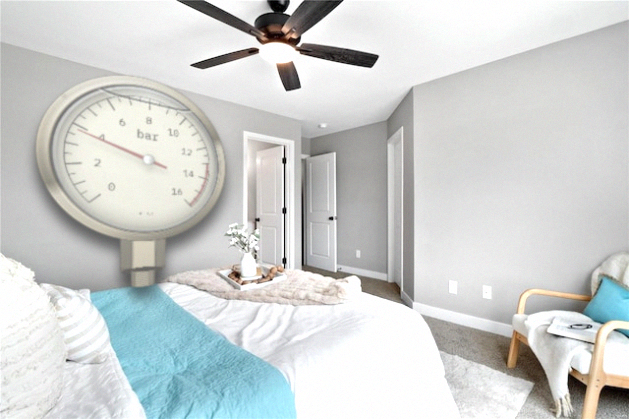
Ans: {"value": 3.75, "unit": "bar"}
